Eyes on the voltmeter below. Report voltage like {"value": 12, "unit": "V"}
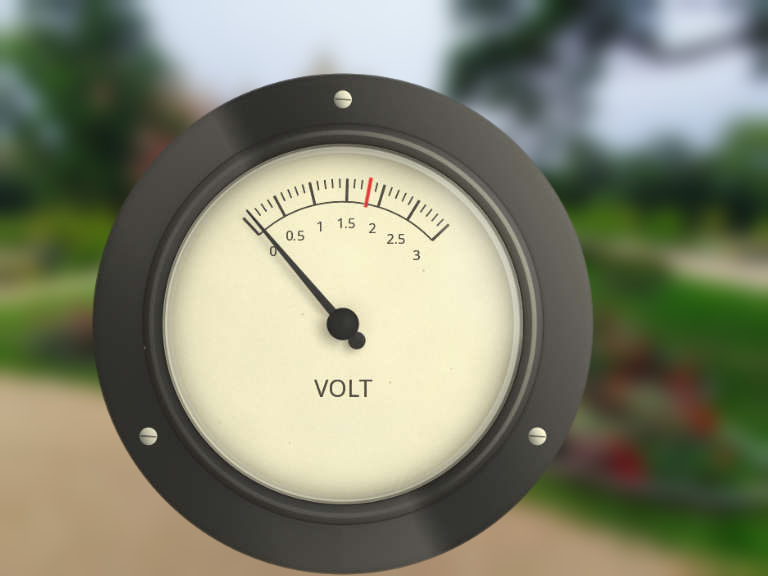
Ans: {"value": 0.1, "unit": "V"}
